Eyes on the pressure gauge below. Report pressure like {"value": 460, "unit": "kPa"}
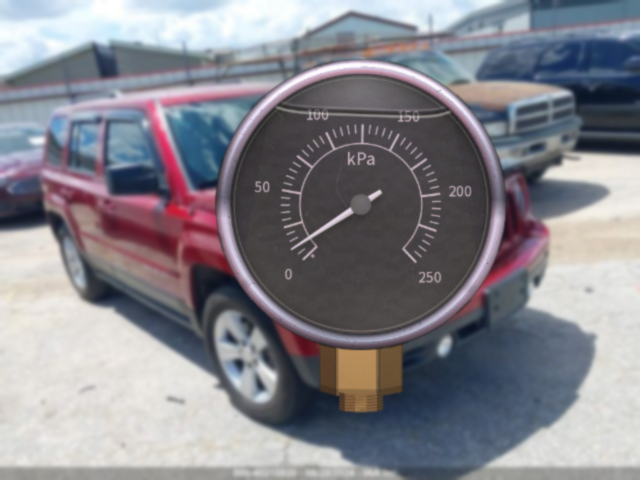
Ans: {"value": 10, "unit": "kPa"}
